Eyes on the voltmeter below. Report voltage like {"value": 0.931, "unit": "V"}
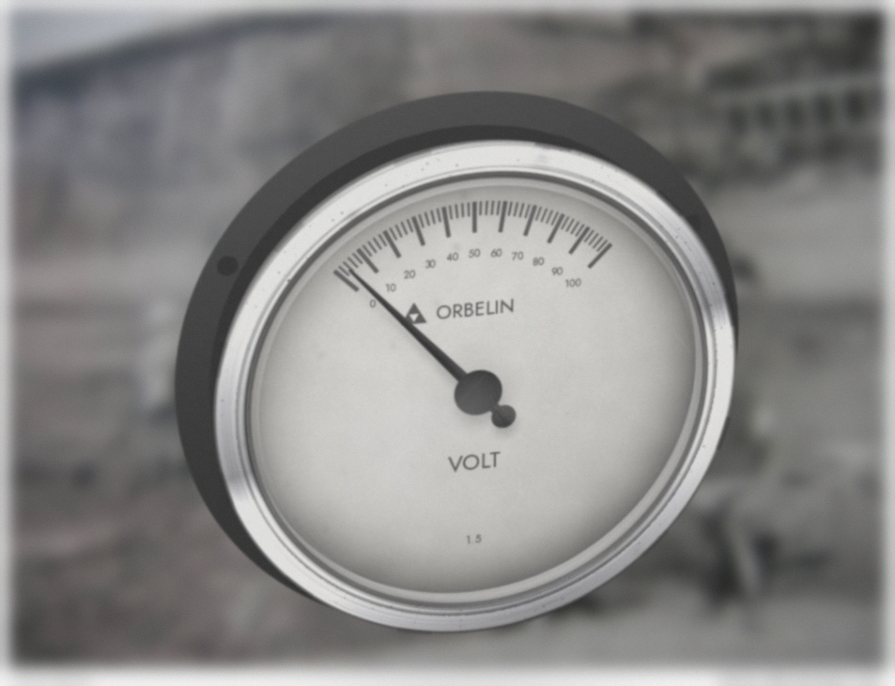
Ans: {"value": 4, "unit": "V"}
